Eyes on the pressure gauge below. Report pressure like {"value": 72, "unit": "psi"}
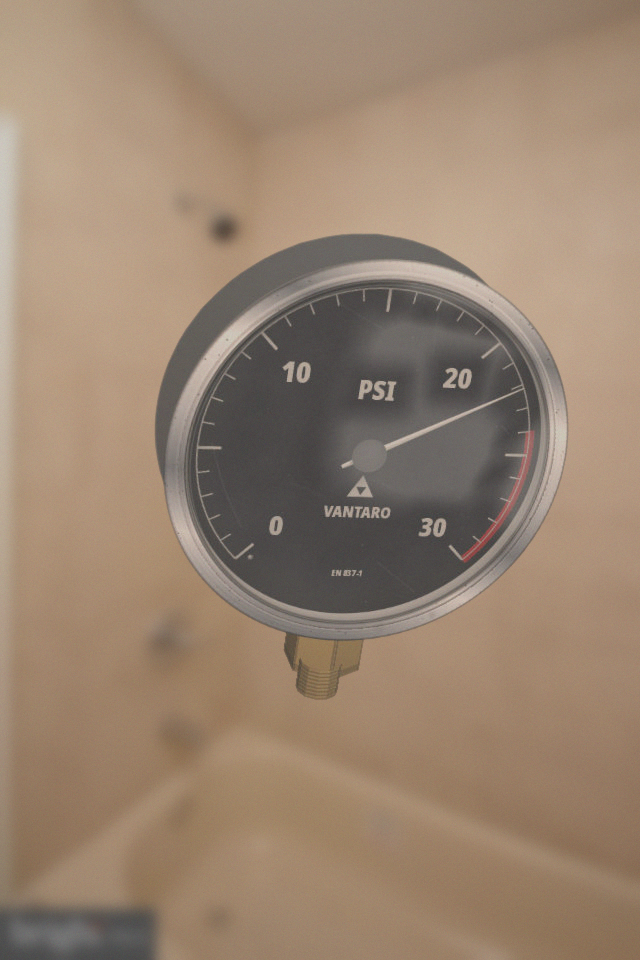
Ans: {"value": 22, "unit": "psi"}
